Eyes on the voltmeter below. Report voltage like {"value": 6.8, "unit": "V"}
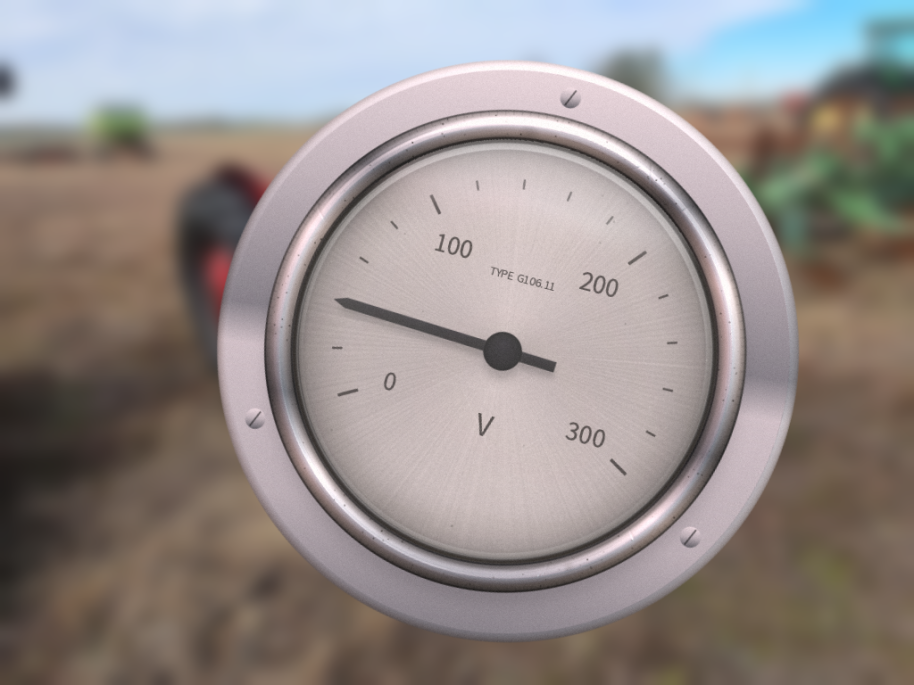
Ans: {"value": 40, "unit": "V"}
